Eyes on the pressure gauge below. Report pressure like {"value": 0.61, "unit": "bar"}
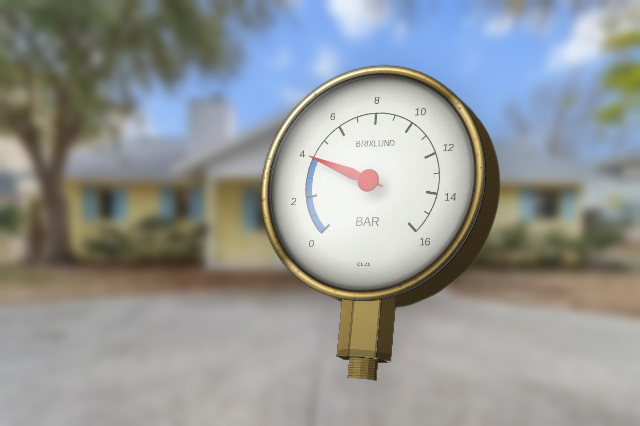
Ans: {"value": 4, "unit": "bar"}
